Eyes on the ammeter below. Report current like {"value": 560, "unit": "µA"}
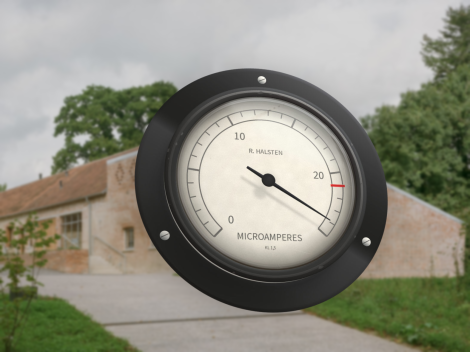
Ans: {"value": 24, "unit": "µA"}
